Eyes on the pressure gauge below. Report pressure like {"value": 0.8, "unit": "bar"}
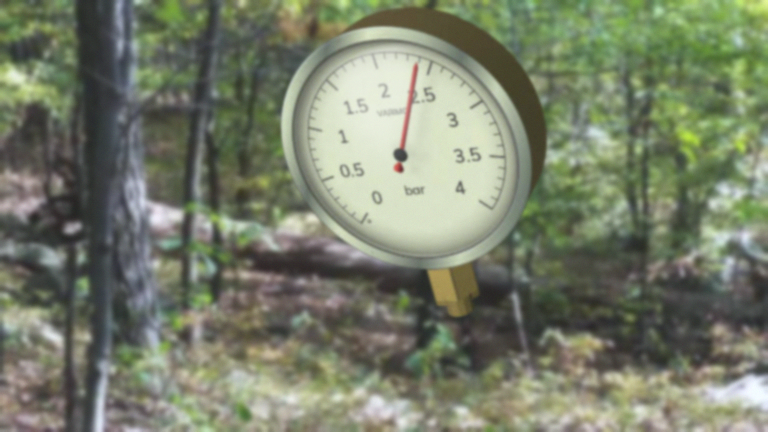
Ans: {"value": 2.4, "unit": "bar"}
